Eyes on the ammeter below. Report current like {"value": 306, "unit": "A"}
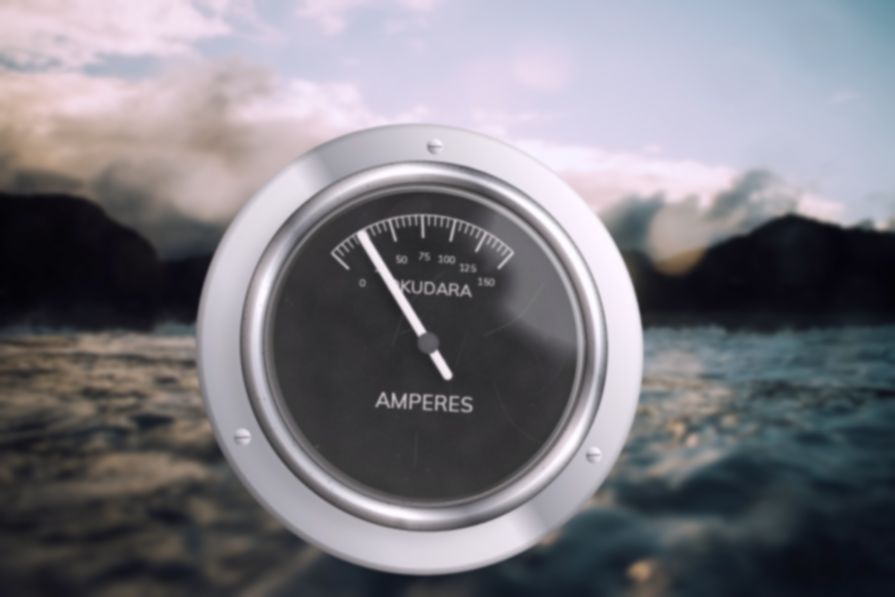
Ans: {"value": 25, "unit": "A"}
